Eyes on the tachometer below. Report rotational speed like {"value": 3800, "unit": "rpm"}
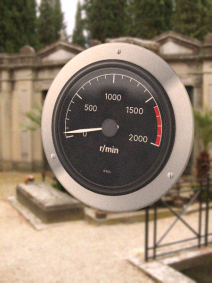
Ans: {"value": 50, "unit": "rpm"}
